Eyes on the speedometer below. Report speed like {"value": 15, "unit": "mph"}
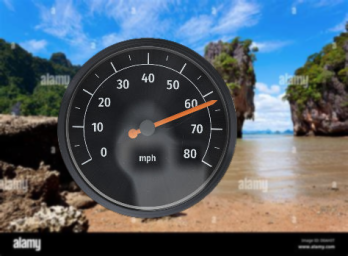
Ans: {"value": 62.5, "unit": "mph"}
